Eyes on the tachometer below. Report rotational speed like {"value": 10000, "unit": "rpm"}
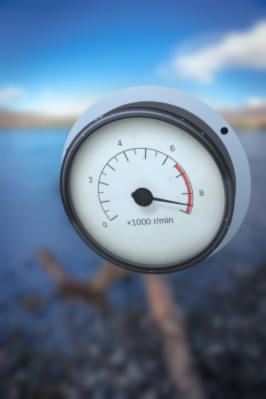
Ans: {"value": 8500, "unit": "rpm"}
